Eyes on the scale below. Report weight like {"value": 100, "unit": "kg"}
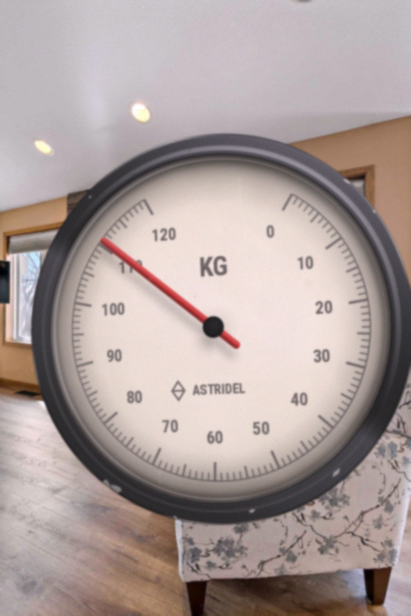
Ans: {"value": 111, "unit": "kg"}
